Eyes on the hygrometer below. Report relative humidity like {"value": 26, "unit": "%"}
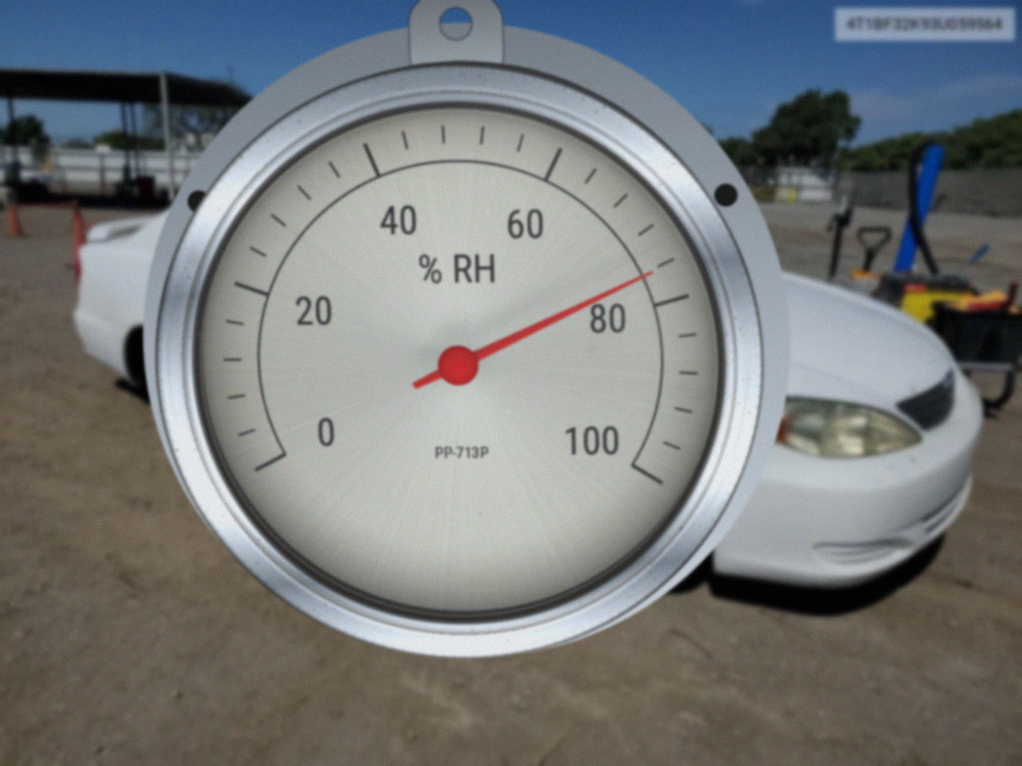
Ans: {"value": 76, "unit": "%"}
